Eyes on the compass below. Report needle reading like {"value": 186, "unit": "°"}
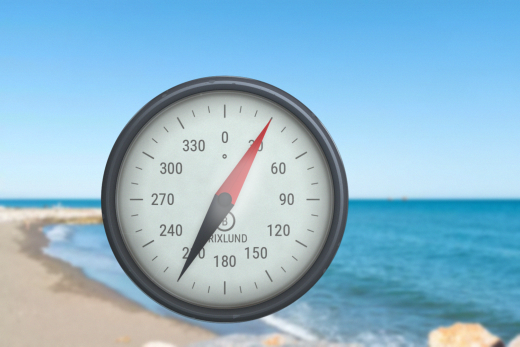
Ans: {"value": 30, "unit": "°"}
